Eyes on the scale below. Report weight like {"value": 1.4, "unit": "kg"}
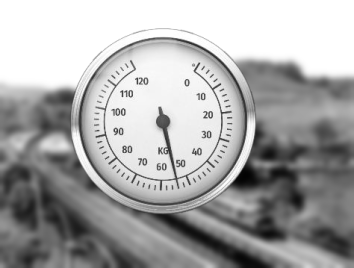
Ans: {"value": 54, "unit": "kg"}
